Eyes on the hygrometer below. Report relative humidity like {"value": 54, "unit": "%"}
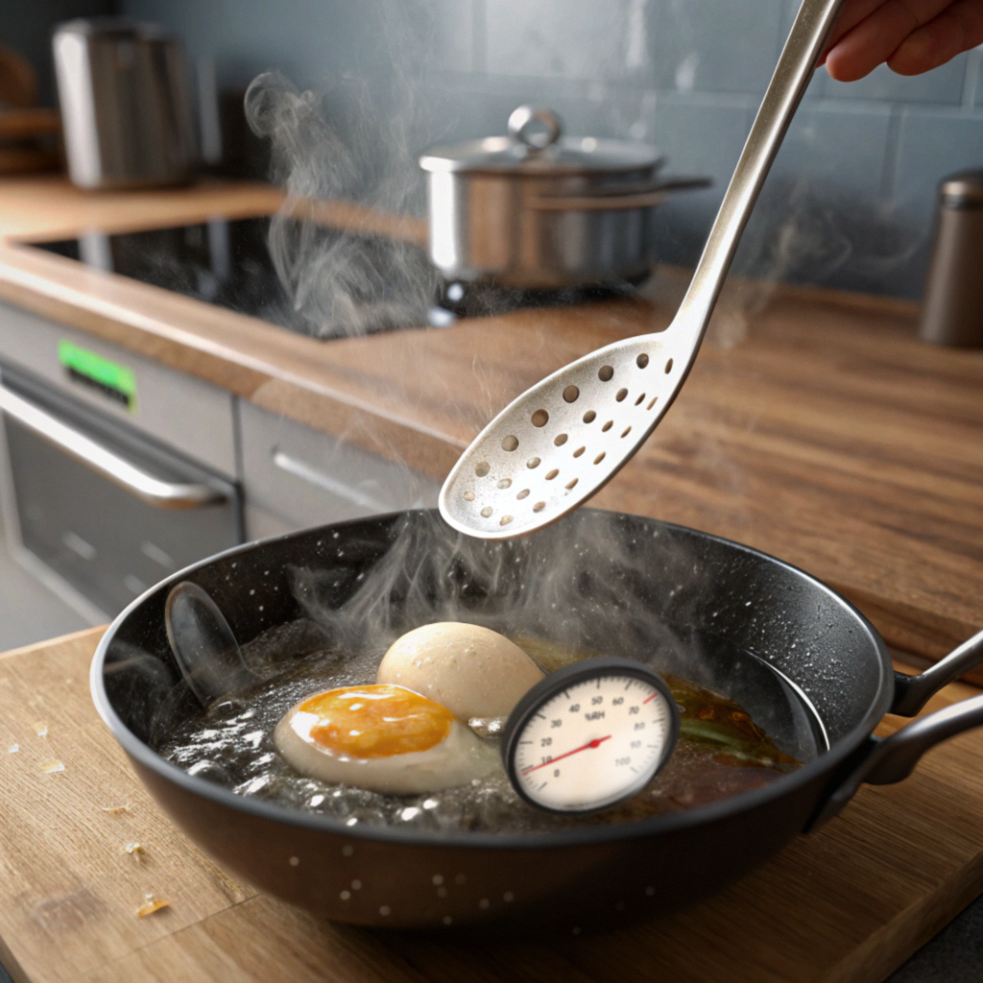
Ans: {"value": 10, "unit": "%"}
